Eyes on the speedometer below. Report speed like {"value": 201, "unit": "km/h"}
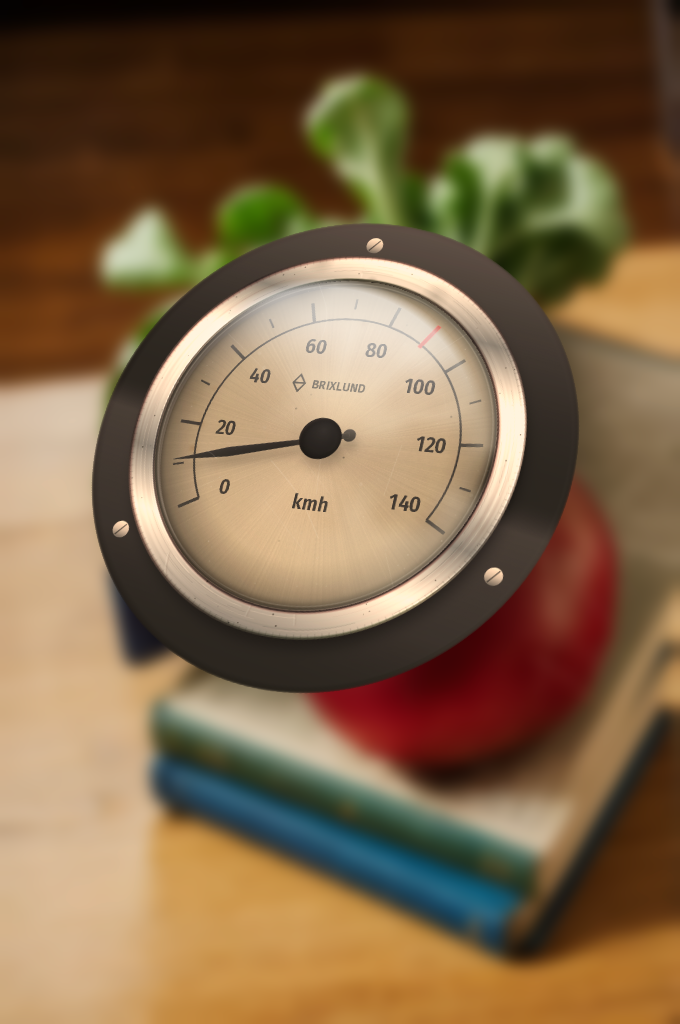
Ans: {"value": 10, "unit": "km/h"}
